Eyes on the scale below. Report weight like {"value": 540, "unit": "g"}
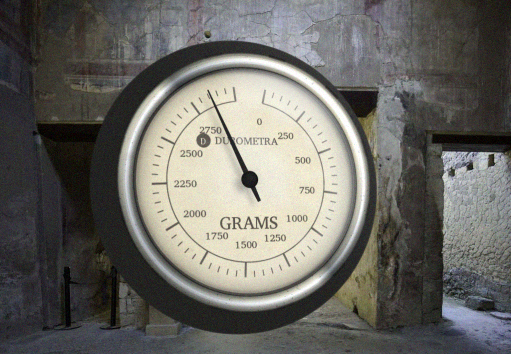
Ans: {"value": 2850, "unit": "g"}
